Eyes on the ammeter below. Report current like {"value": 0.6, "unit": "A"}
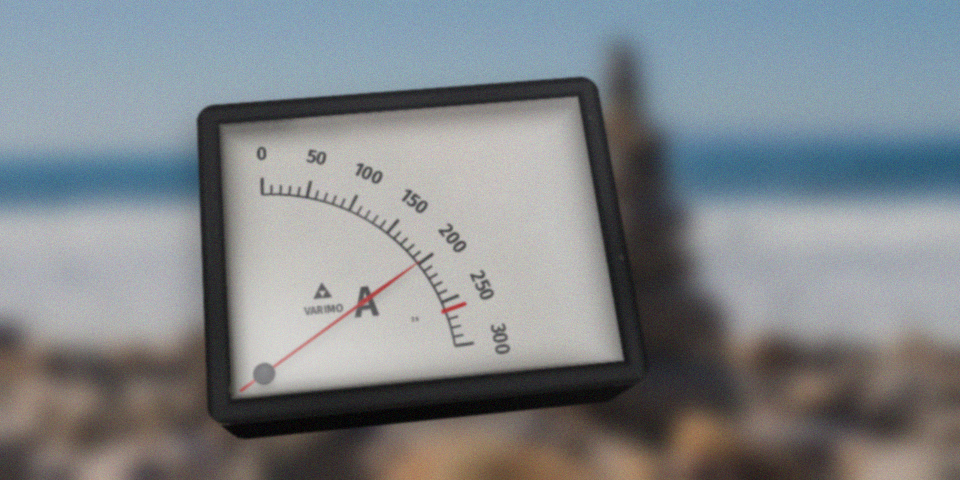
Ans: {"value": 200, "unit": "A"}
